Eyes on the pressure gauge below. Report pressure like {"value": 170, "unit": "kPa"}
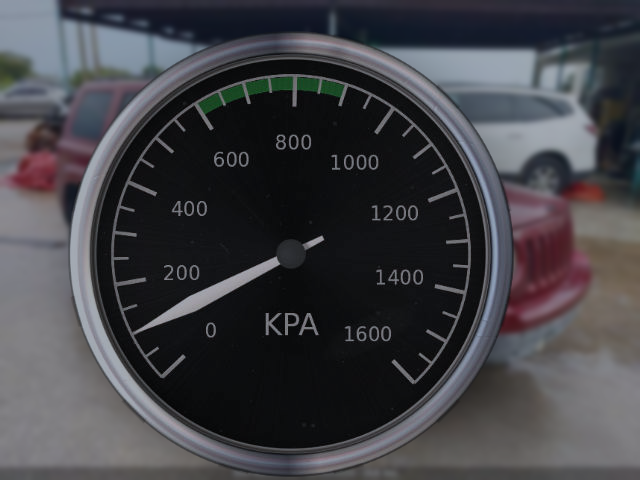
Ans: {"value": 100, "unit": "kPa"}
